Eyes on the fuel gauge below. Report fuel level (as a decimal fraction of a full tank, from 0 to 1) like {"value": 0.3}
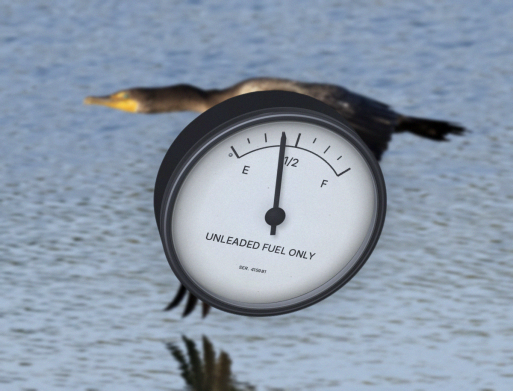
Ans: {"value": 0.375}
